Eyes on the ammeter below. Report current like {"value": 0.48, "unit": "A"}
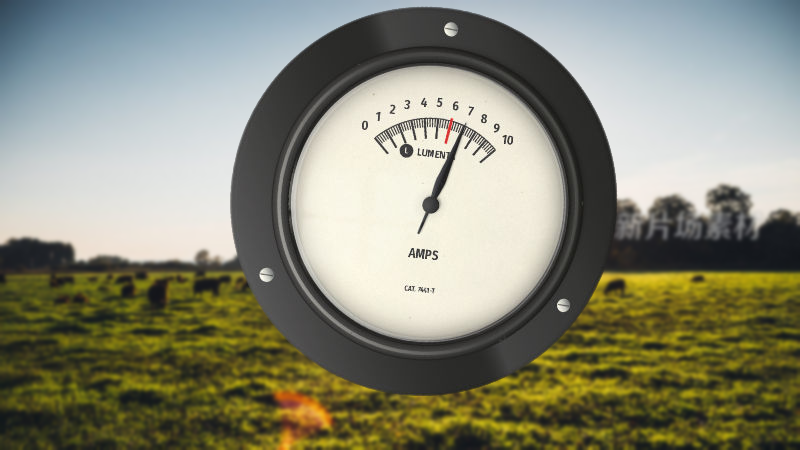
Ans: {"value": 7, "unit": "A"}
